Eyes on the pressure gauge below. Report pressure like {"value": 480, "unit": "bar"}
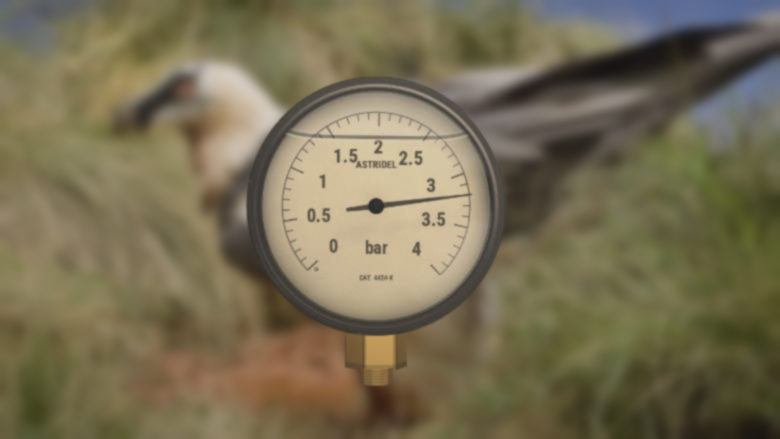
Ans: {"value": 3.2, "unit": "bar"}
